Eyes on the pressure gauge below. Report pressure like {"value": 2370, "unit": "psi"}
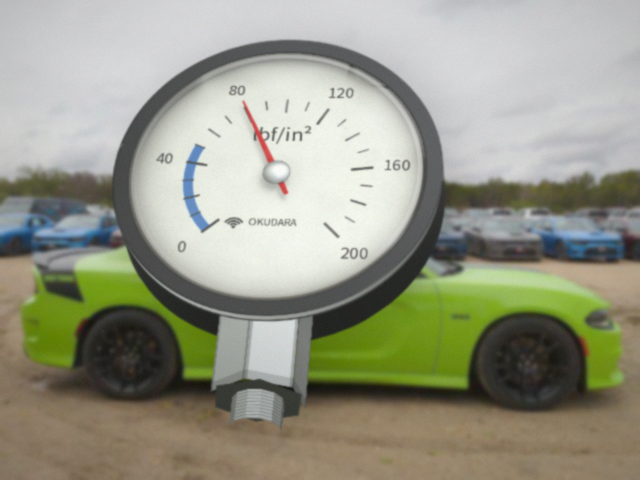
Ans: {"value": 80, "unit": "psi"}
